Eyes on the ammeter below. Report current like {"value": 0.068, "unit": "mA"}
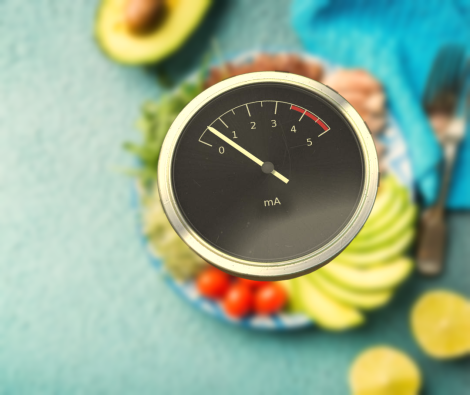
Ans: {"value": 0.5, "unit": "mA"}
